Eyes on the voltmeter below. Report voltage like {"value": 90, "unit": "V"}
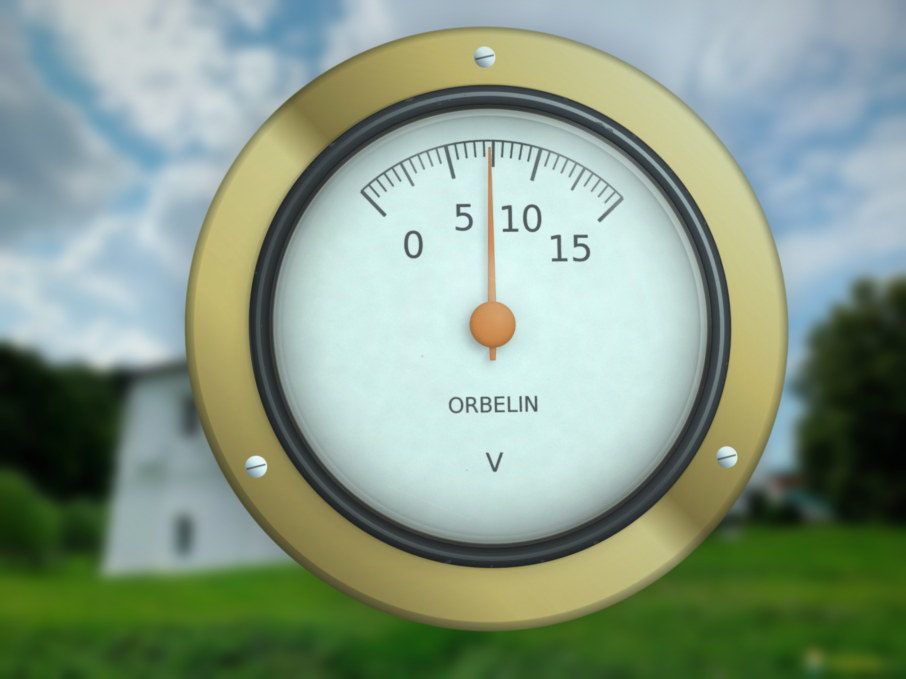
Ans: {"value": 7.25, "unit": "V"}
